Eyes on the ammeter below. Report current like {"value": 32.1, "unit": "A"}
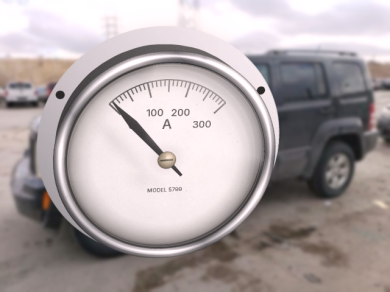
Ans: {"value": 10, "unit": "A"}
